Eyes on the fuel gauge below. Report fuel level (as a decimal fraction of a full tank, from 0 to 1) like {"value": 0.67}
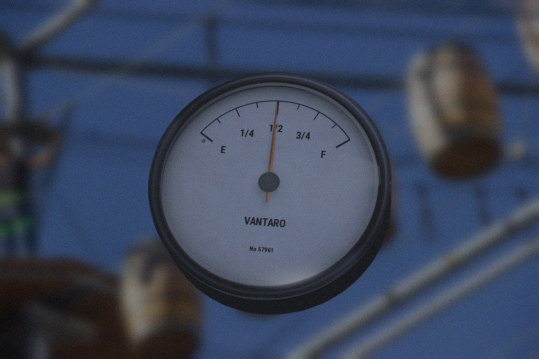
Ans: {"value": 0.5}
